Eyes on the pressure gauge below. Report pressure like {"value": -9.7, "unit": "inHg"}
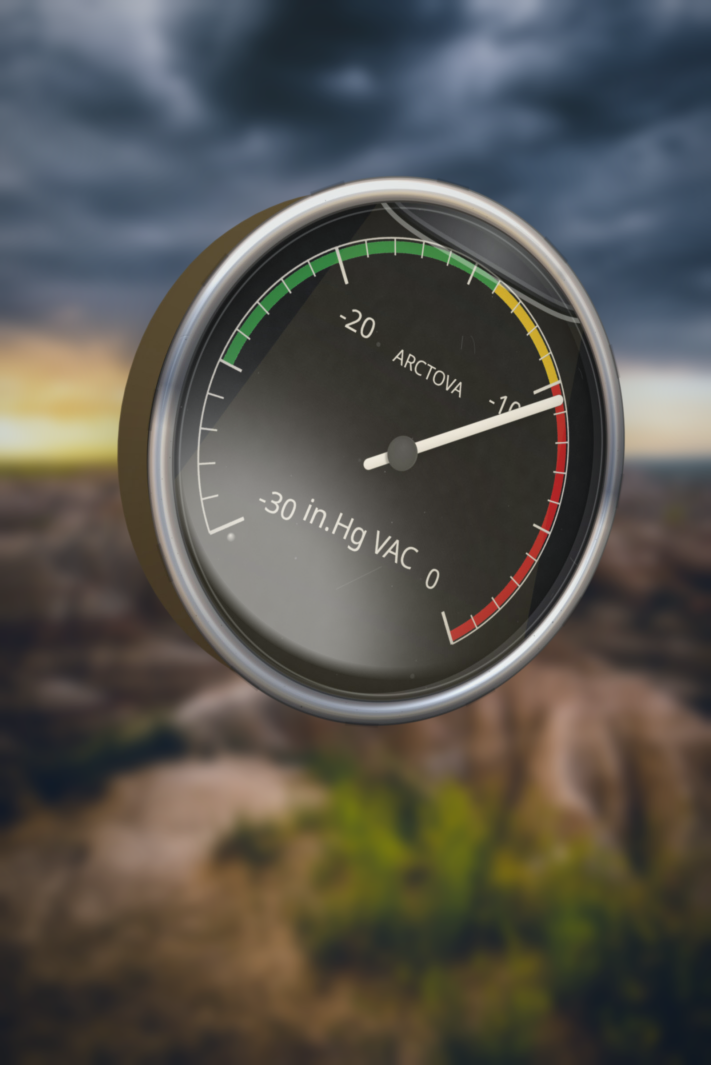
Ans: {"value": -9.5, "unit": "inHg"}
